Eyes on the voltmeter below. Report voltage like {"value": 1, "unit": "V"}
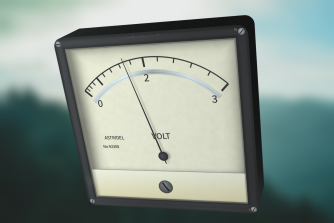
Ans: {"value": 1.7, "unit": "V"}
